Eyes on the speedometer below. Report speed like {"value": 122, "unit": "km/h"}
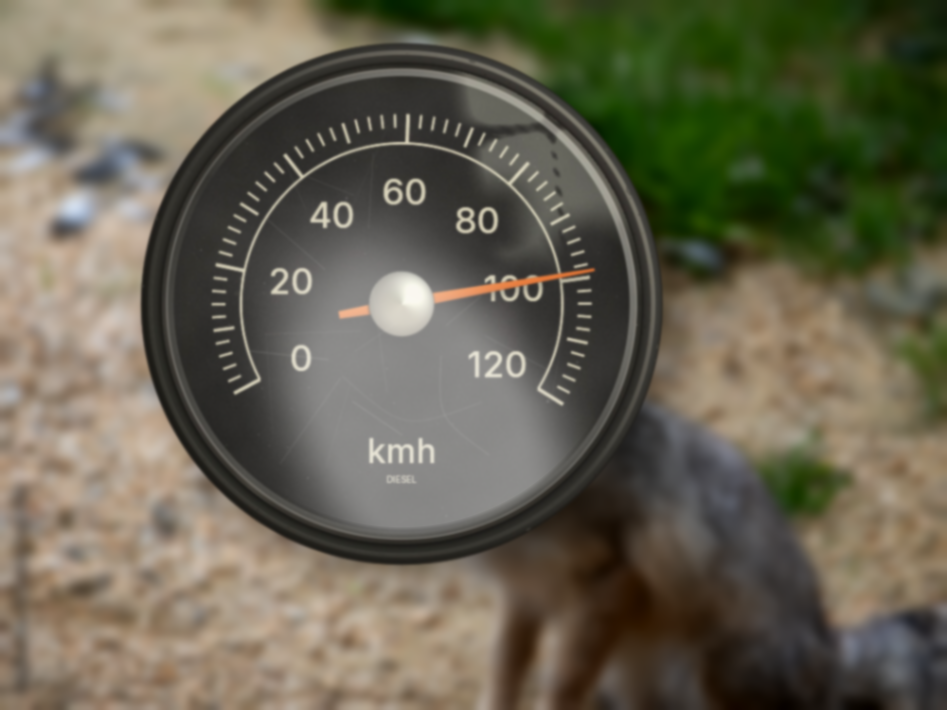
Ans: {"value": 99, "unit": "km/h"}
